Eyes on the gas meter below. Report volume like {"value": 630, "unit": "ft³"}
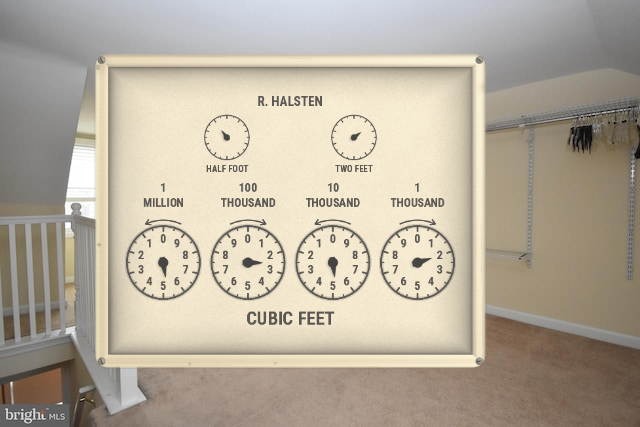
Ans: {"value": 525200, "unit": "ft³"}
